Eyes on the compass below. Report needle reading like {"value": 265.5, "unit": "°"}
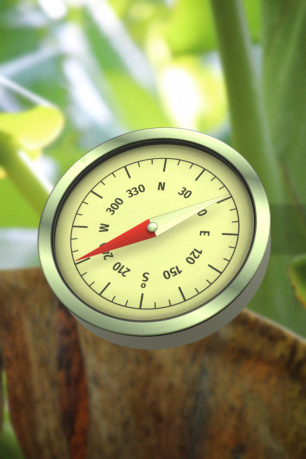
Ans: {"value": 240, "unit": "°"}
